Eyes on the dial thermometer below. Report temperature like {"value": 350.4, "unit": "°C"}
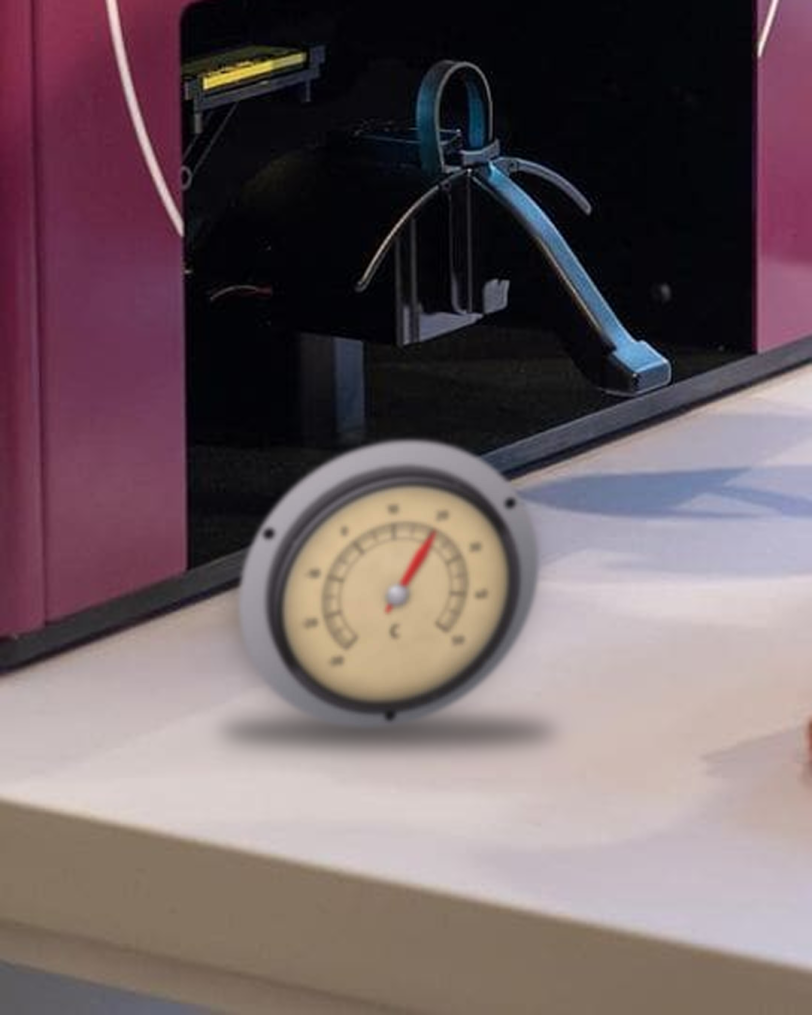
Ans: {"value": 20, "unit": "°C"}
